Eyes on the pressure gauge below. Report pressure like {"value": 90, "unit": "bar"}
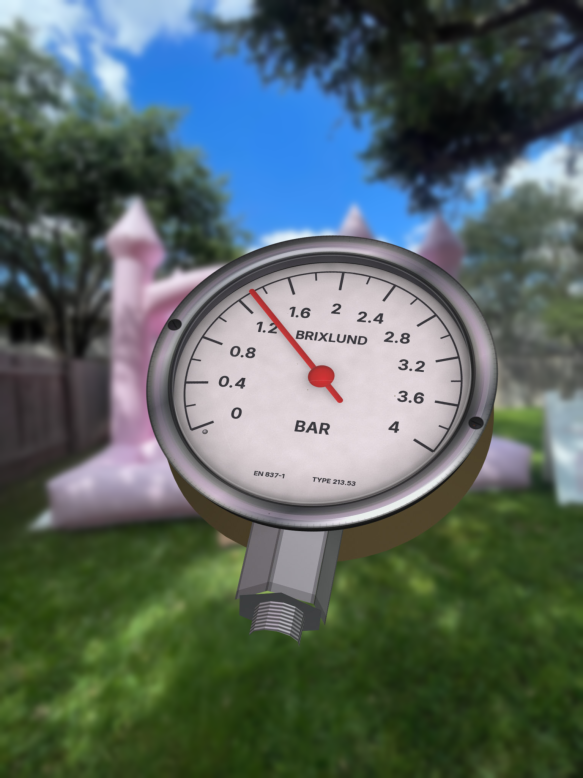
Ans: {"value": 1.3, "unit": "bar"}
